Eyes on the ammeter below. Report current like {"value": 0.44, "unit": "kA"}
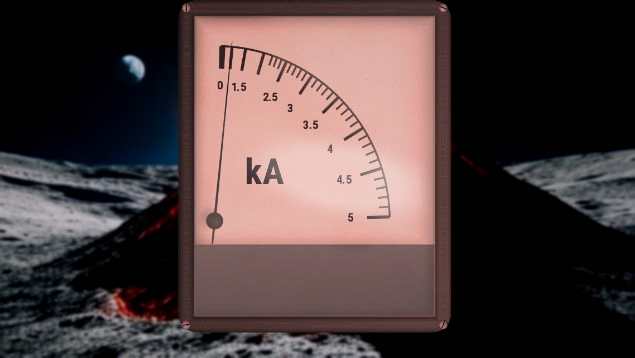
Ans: {"value": 1, "unit": "kA"}
